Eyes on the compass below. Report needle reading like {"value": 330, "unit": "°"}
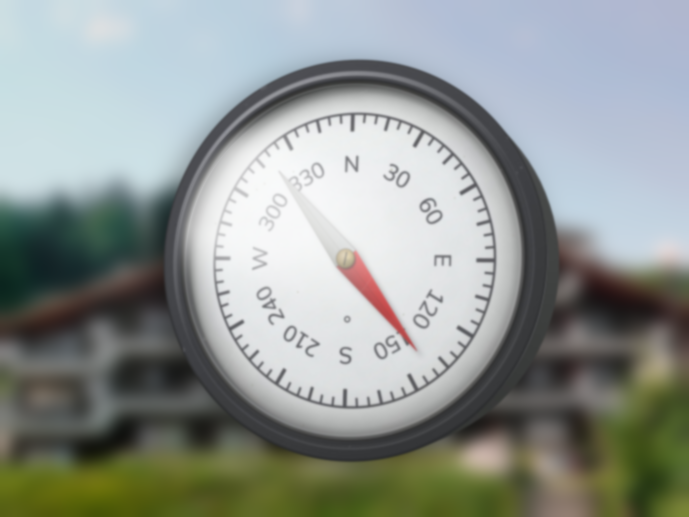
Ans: {"value": 140, "unit": "°"}
